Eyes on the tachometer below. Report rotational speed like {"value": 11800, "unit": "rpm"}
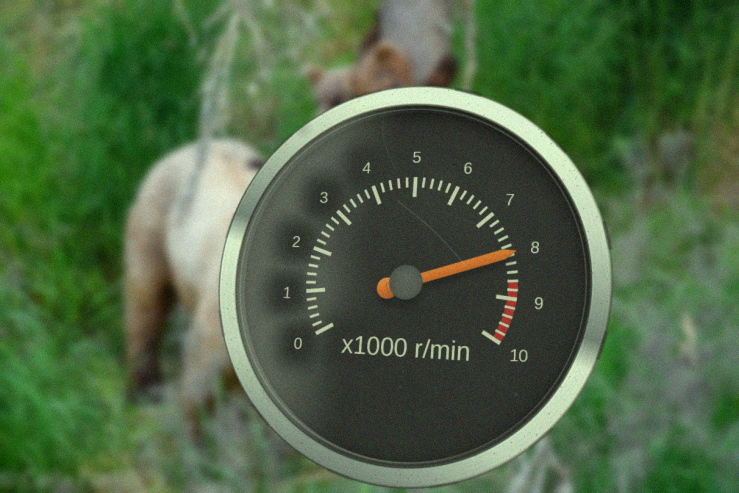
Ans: {"value": 8000, "unit": "rpm"}
